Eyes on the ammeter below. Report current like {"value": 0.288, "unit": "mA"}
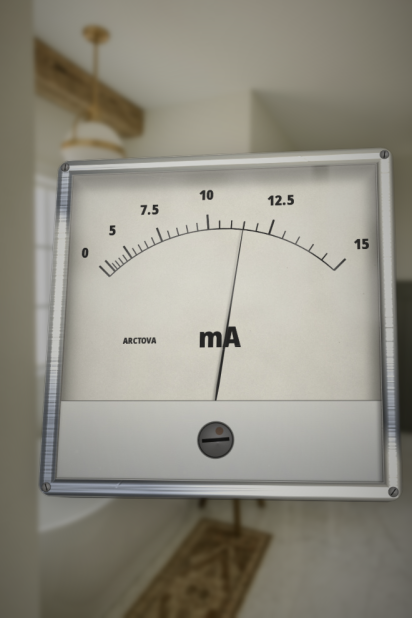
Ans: {"value": 11.5, "unit": "mA"}
